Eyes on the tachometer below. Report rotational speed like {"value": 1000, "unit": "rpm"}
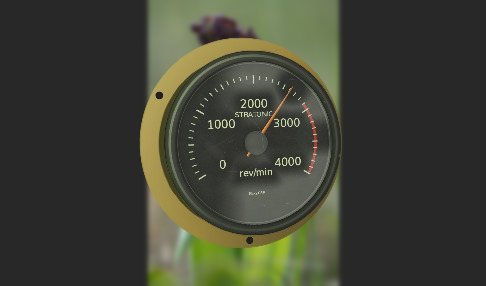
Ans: {"value": 2600, "unit": "rpm"}
